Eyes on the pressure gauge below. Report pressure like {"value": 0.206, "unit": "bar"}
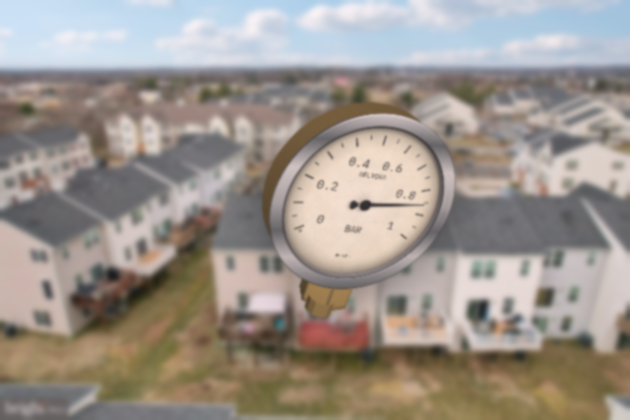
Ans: {"value": 0.85, "unit": "bar"}
